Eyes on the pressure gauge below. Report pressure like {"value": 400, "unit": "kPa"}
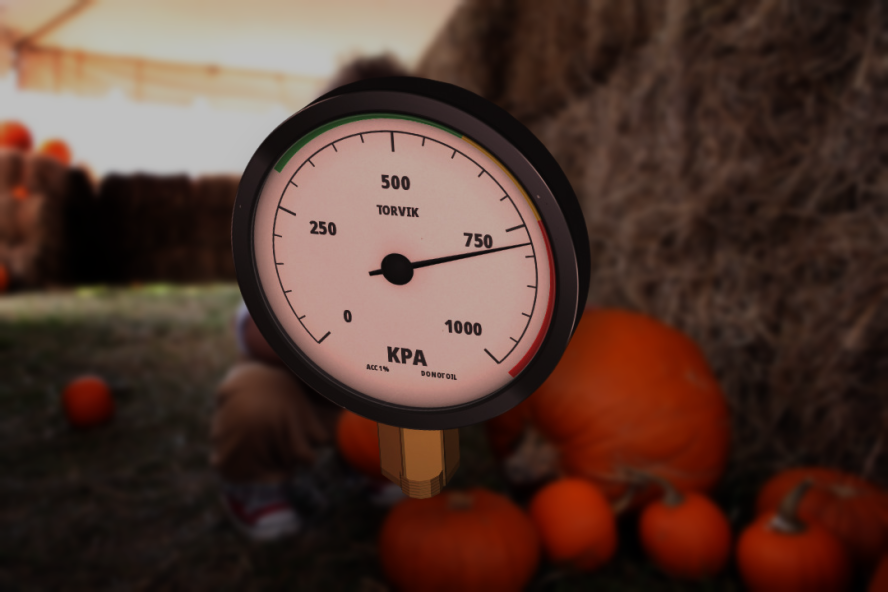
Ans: {"value": 775, "unit": "kPa"}
